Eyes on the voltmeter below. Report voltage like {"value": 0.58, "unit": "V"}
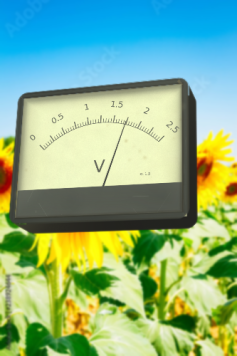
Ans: {"value": 1.75, "unit": "V"}
